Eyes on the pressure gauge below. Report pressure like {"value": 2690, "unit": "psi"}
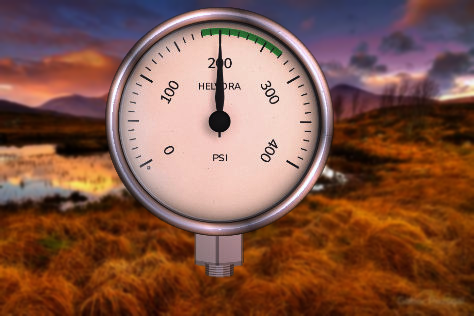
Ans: {"value": 200, "unit": "psi"}
